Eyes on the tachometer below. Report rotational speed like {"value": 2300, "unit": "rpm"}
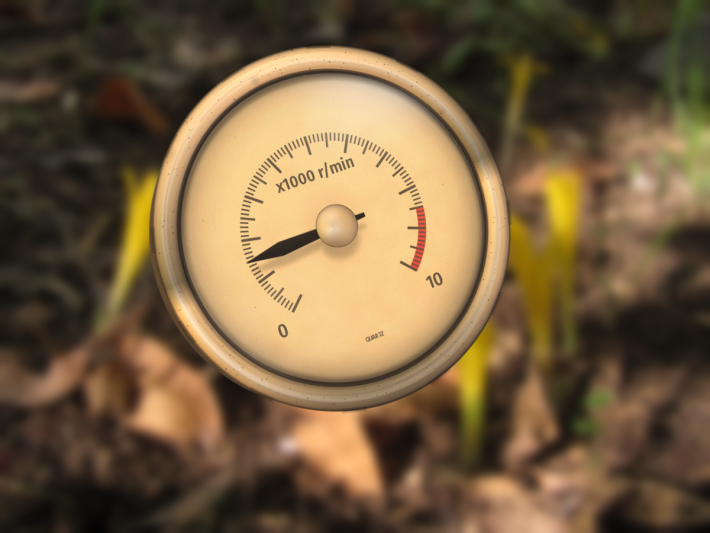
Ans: {"value": 1500, "unit": "rpm"}
